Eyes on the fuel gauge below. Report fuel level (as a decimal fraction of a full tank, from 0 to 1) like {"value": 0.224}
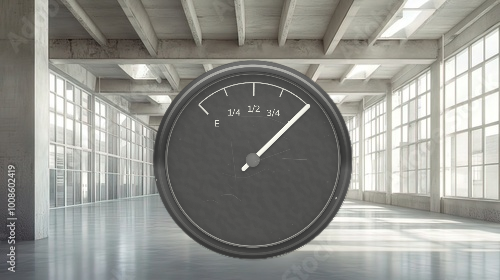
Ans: {"value": 1}
